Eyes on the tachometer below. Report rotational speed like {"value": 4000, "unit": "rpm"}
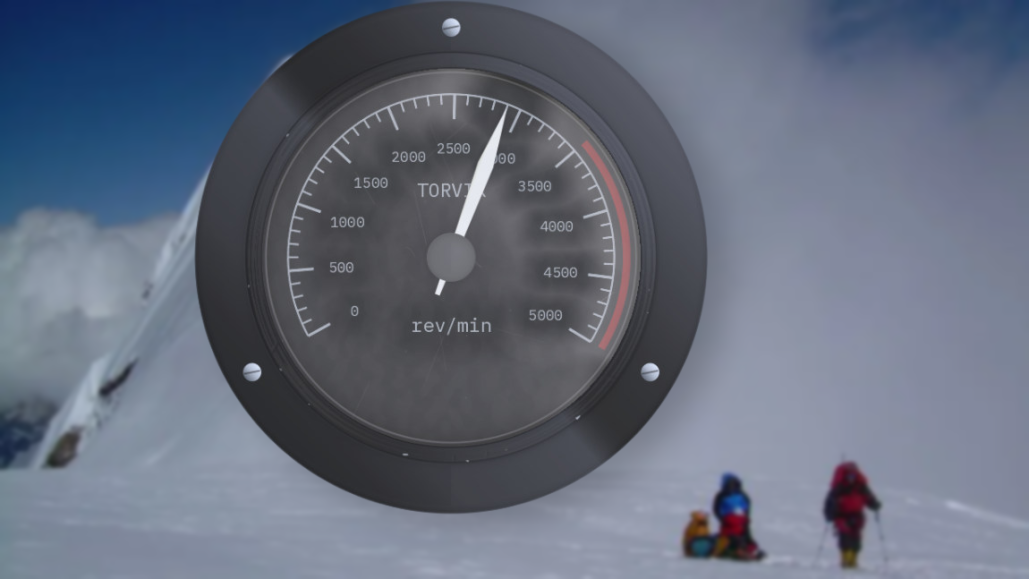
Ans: {"value": 2900, "unit": "rpm"}
